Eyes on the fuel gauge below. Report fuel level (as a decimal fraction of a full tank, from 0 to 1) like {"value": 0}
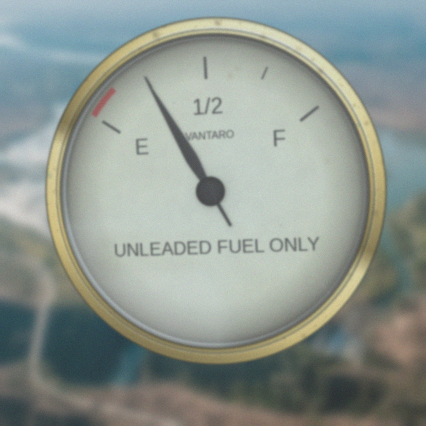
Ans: {"value": 0.25}
